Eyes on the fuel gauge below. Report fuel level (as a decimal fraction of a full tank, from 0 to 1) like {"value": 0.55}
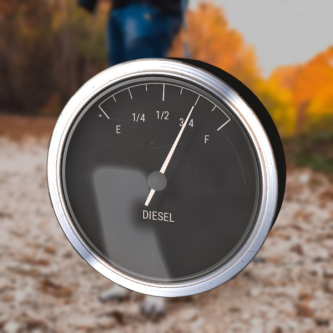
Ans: {"value": 0.75}
